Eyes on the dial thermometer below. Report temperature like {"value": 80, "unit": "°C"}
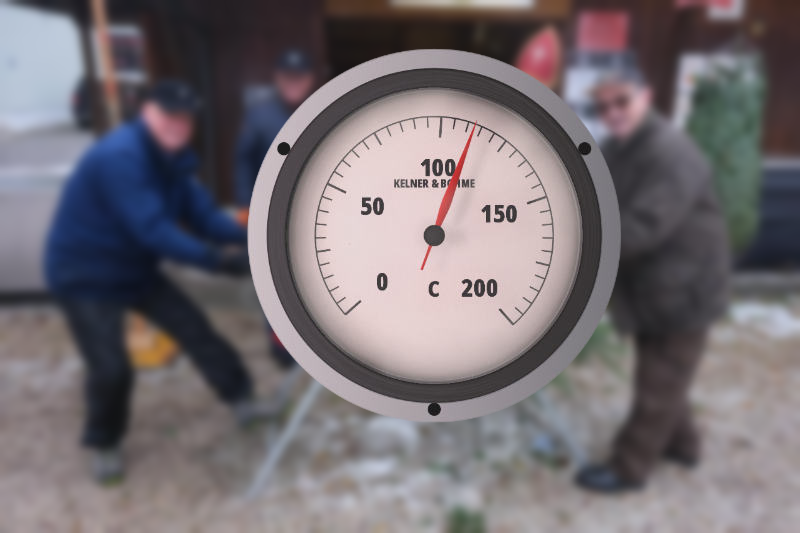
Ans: {"value": 112.5, "unit": "°C"}
